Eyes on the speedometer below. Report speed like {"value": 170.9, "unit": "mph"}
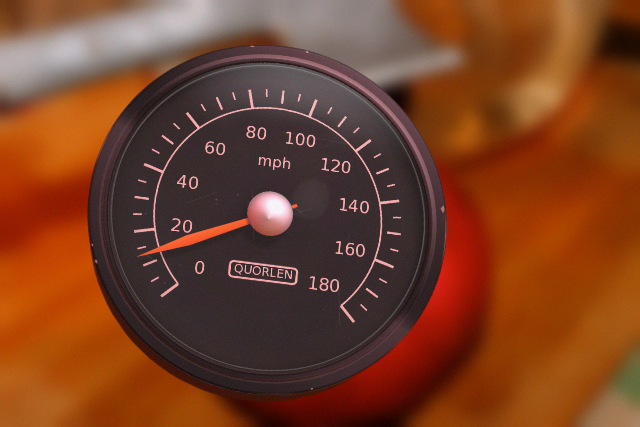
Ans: {"value": 12.5, "unit": "mph"}
